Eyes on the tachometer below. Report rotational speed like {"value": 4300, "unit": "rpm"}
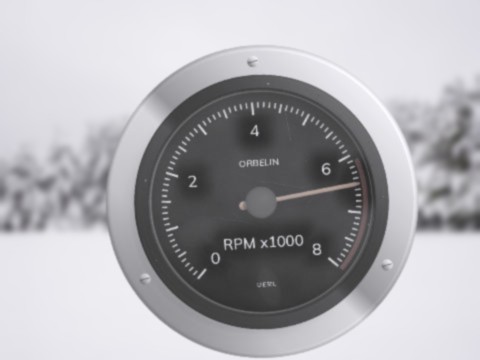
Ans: {"value": 6500, "unit": "rpm"}
